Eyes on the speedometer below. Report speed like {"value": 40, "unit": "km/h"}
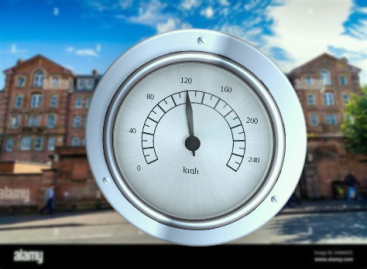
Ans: {"value": 120, "unit": "km/h"}
